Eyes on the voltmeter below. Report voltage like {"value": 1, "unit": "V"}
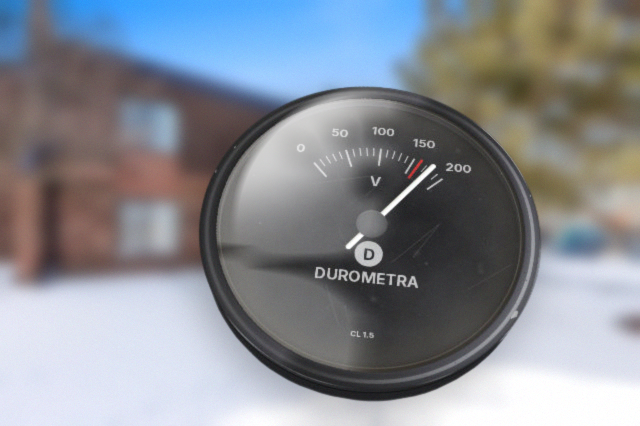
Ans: {"value": 180, "unit": "V"}
